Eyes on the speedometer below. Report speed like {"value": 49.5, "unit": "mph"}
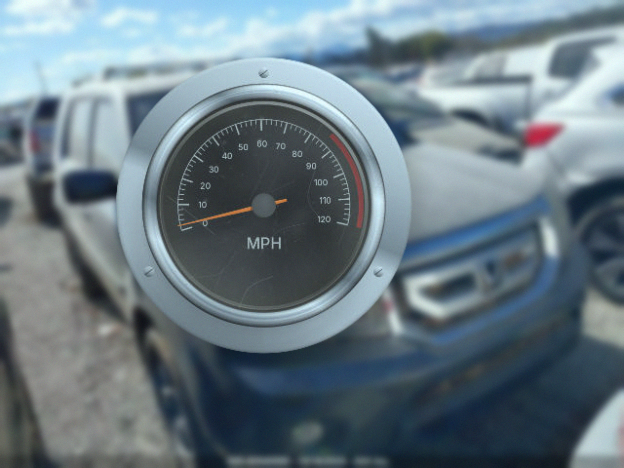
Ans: {"value": 2, "unit": "mph"}
